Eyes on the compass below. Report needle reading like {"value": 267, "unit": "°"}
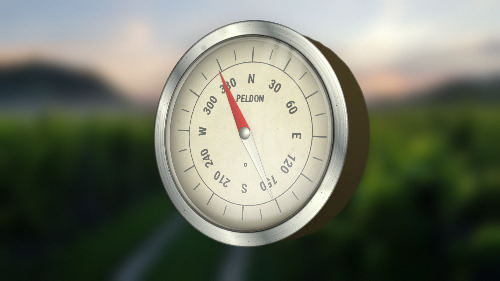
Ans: {"value": 330, "unit": "°"}
